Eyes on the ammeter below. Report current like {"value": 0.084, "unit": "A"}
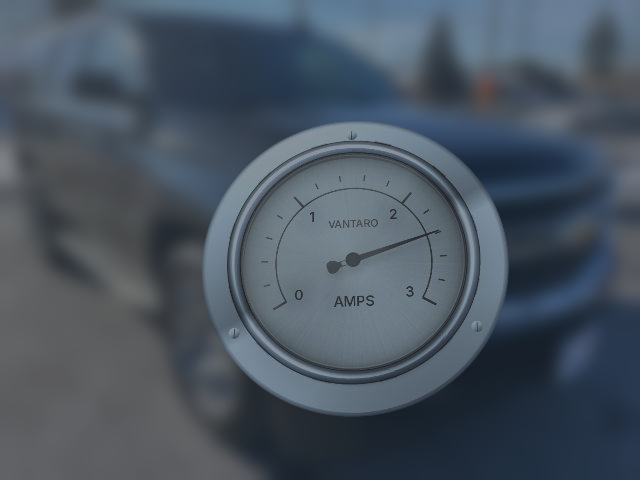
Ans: {"value": 2.4, "unit": "A"}
